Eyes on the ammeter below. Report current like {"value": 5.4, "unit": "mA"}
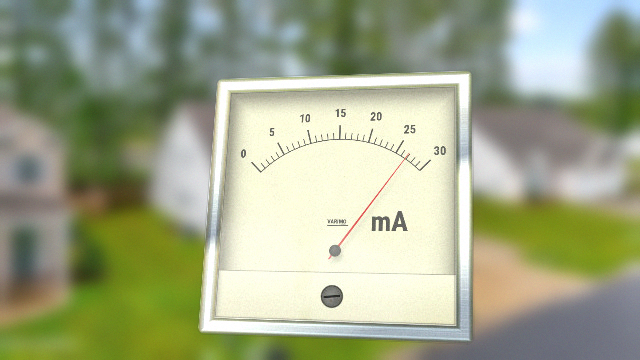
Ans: {"value": 27, "unit": "mA"}
